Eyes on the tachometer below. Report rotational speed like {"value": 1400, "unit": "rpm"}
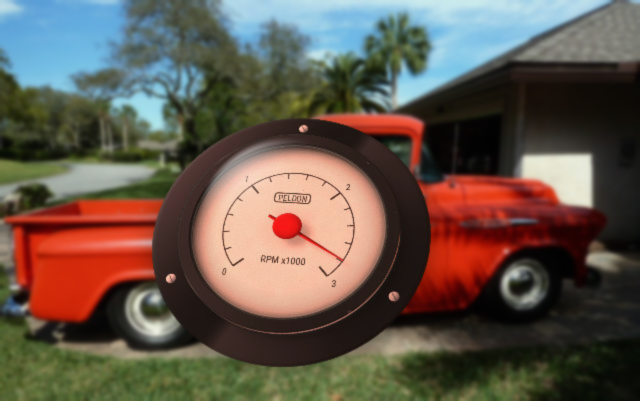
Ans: {"value": 2800, "unit": "rpm"}
